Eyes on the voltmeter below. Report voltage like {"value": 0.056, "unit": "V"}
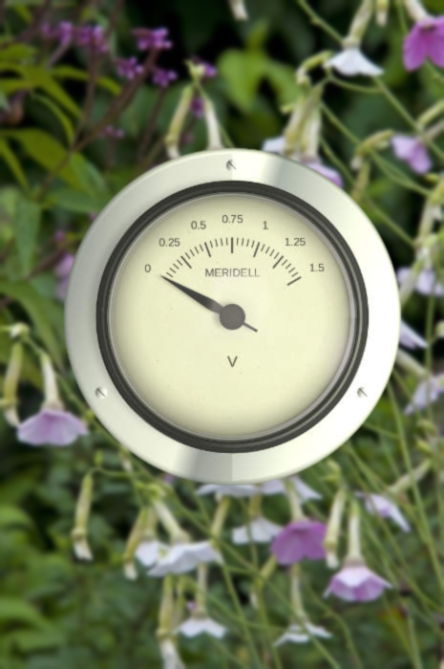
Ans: {"value": 0, "unit": "V"}
